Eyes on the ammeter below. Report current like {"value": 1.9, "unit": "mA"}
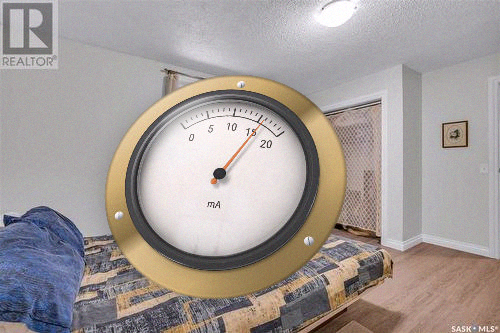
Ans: {"value": 16, "unit": "mA"}
